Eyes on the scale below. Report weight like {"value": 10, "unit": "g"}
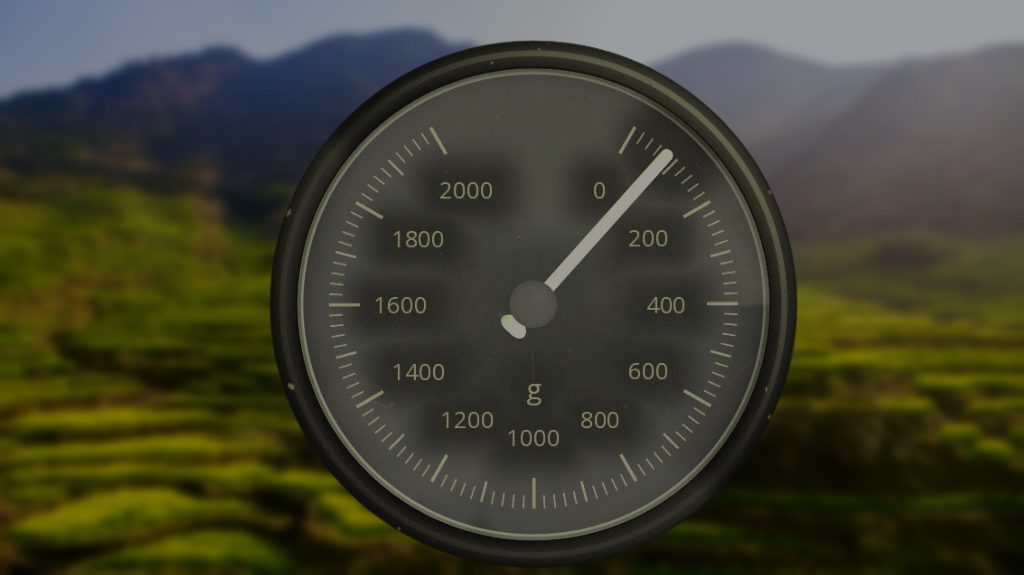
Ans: {"value": 80, "unit": "g"}
